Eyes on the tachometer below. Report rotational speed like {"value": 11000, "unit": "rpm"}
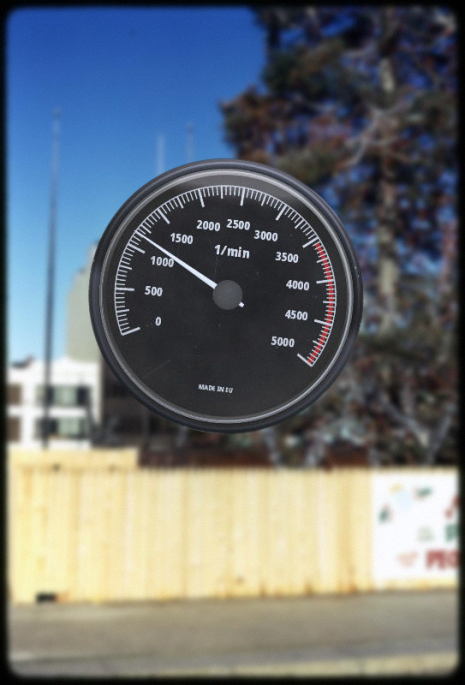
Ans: {"value": 1150, "unit": "rpm"}
